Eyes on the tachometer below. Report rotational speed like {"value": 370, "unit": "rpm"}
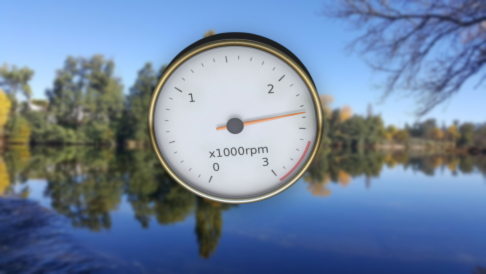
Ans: {"value": 2350, "unit": "rpm"}
